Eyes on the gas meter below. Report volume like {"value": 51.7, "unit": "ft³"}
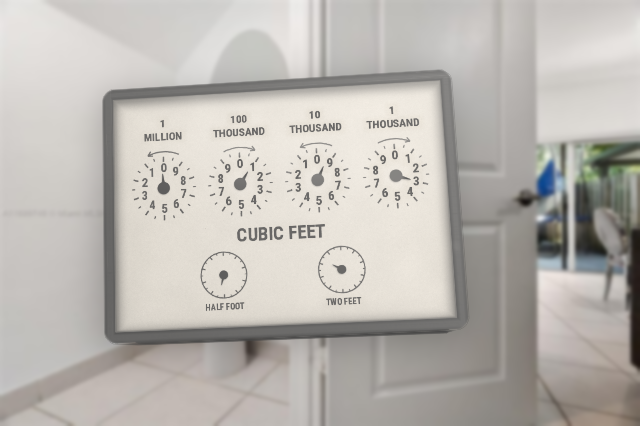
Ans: {"value": 9300, "unit": "ft³"}
